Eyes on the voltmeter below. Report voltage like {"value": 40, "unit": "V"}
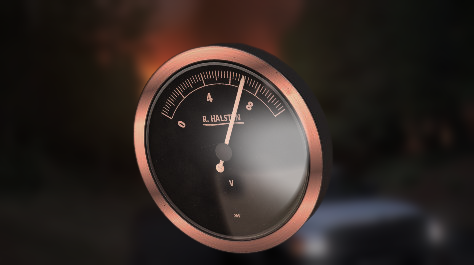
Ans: {"value": 7, "unit": "V"}
